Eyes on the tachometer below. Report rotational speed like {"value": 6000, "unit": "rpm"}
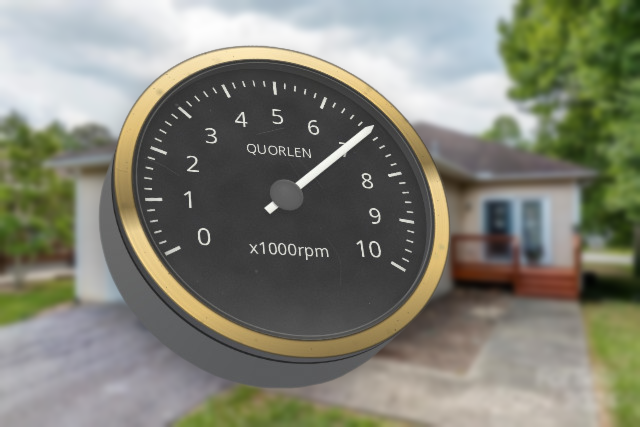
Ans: {"value": 7000, "unit": "rpm"}
